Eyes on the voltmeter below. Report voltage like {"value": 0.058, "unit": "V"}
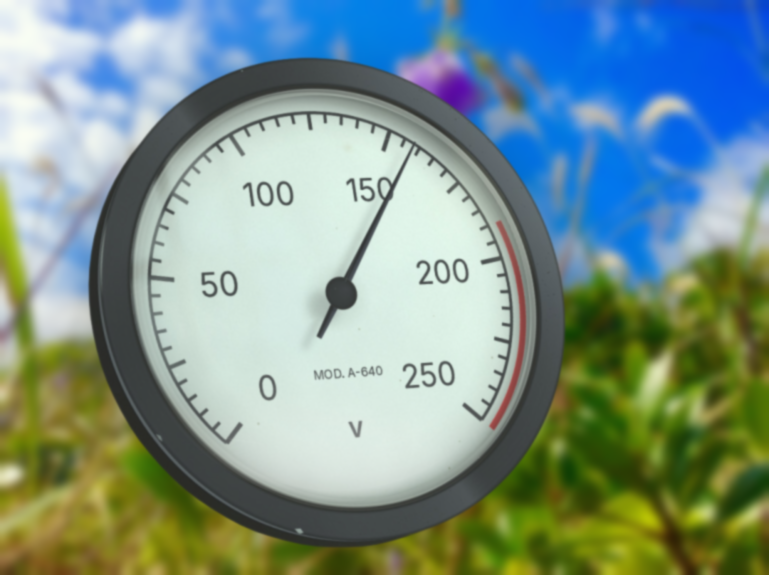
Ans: {"value": 157.5, "unit": "V"}
